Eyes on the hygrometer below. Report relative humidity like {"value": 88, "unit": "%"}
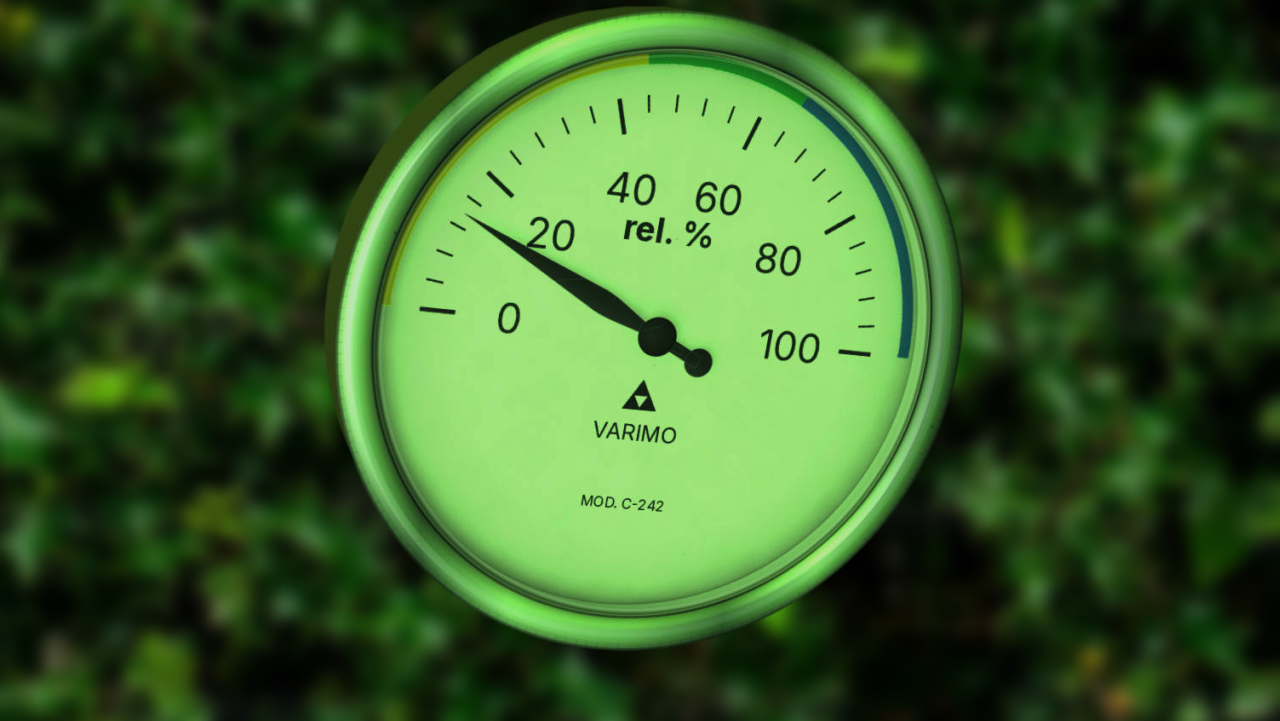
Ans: {"value": 14, "unit": "%"}
